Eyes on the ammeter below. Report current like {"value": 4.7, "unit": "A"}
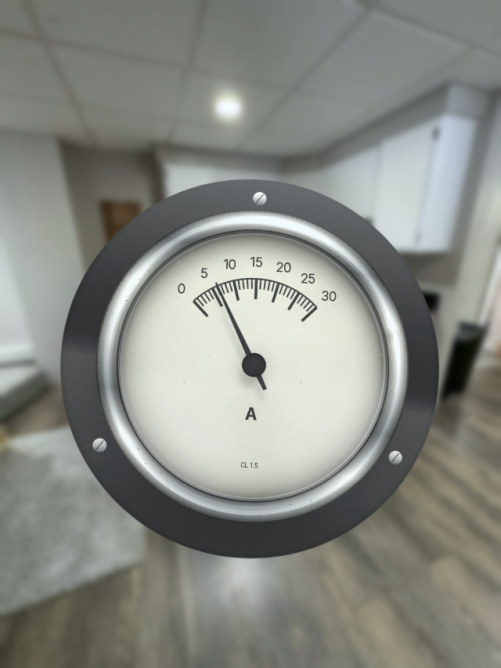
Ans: {"value": 6, "unit": "A"}
